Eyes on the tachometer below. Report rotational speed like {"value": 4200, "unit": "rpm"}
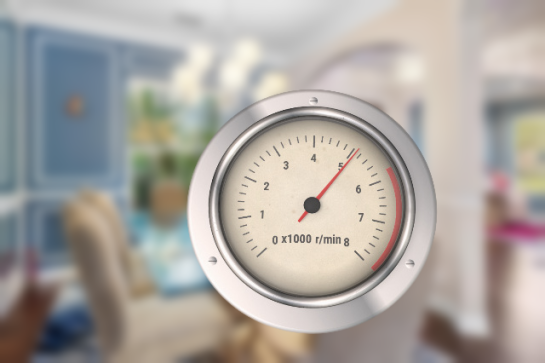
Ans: {"value": 5100, "unit": "rpm"}
